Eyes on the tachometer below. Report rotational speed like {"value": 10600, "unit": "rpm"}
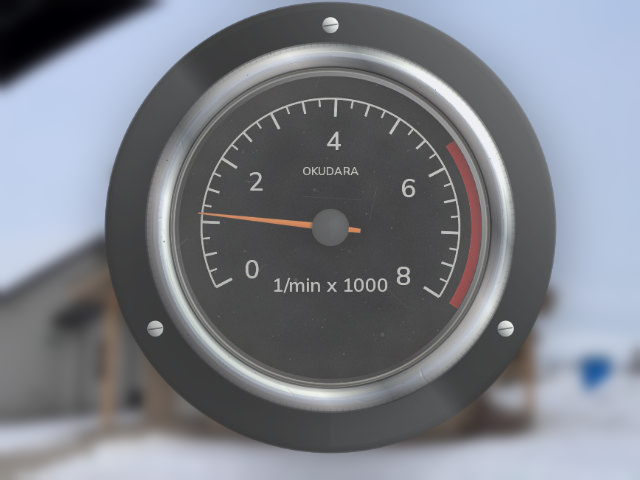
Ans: {"value": 1125, "unit": "rpm"}
